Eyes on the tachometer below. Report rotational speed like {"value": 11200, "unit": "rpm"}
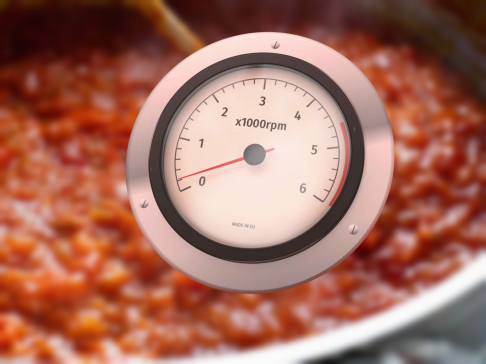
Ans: {"value": 200, "unit": "rpm"}
